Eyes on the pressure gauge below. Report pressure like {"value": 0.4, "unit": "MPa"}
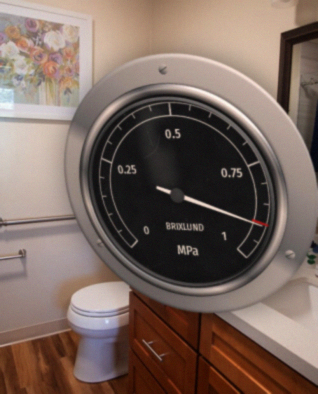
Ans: {"value": 0.9, "unit": "MPa"}
